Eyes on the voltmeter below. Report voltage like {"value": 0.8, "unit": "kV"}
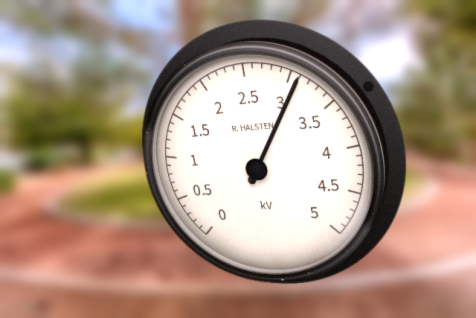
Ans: {"value": 3.1, "unit": "kV"}
